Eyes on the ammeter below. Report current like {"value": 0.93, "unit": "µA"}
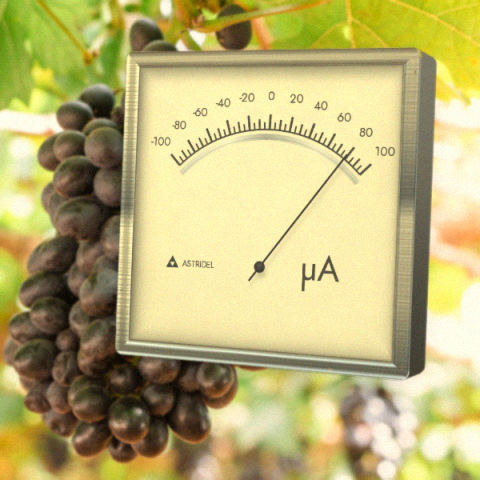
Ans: {"value": 80, "unit": "µA"}
